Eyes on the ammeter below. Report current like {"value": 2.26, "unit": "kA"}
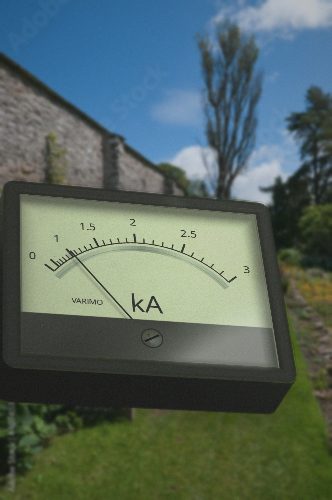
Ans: {"value": 1, "unit": "kA"}
